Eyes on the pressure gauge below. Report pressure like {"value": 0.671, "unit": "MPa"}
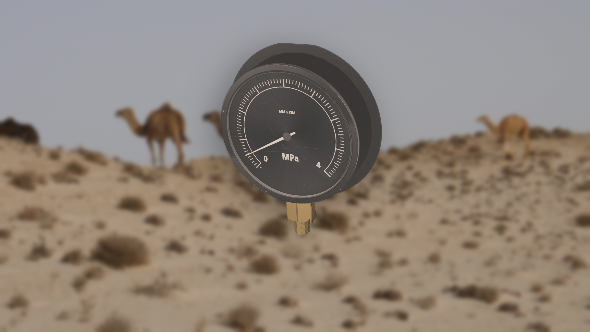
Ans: {"value": 0.25, "unit": "MPa"}
